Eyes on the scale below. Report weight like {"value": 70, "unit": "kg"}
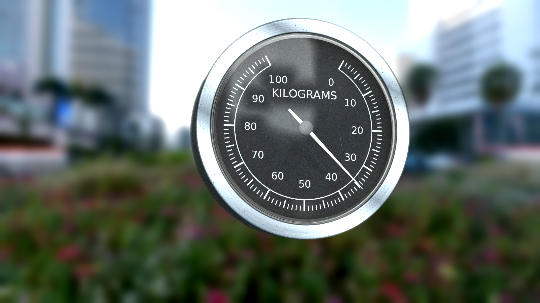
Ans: {"value": 35, "unit": "kg"}
